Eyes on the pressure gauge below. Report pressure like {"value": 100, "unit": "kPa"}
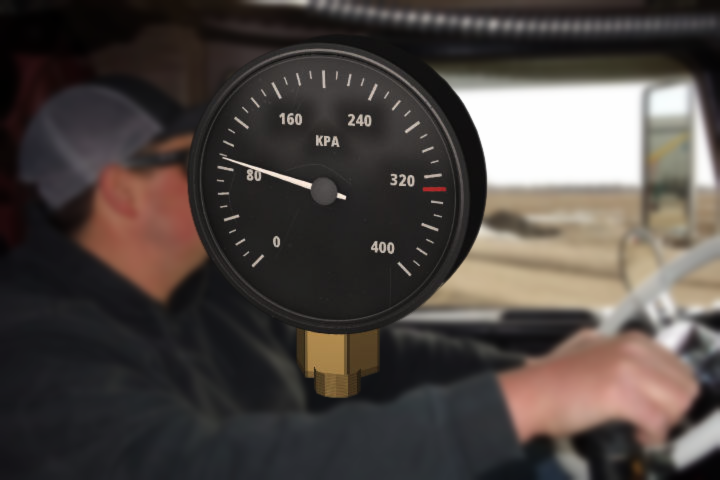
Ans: {"value": 90, "unit": "kPa"}
